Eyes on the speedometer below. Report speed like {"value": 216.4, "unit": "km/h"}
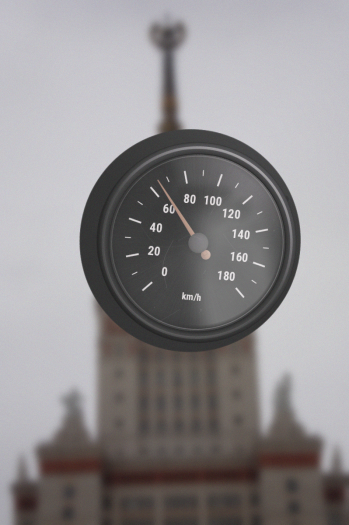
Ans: {"value": 65, "unit": "km/h"}
